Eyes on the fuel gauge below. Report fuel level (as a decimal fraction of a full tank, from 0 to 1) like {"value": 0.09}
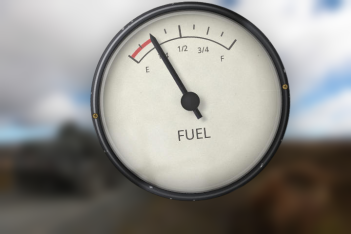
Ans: {"value": 0.25}
